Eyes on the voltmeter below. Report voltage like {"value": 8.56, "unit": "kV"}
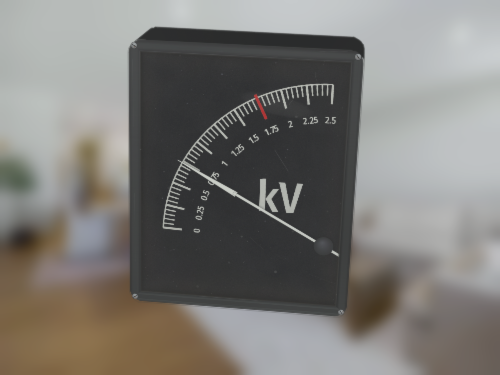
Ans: {"value": 0.75, "unit": "kV"}
